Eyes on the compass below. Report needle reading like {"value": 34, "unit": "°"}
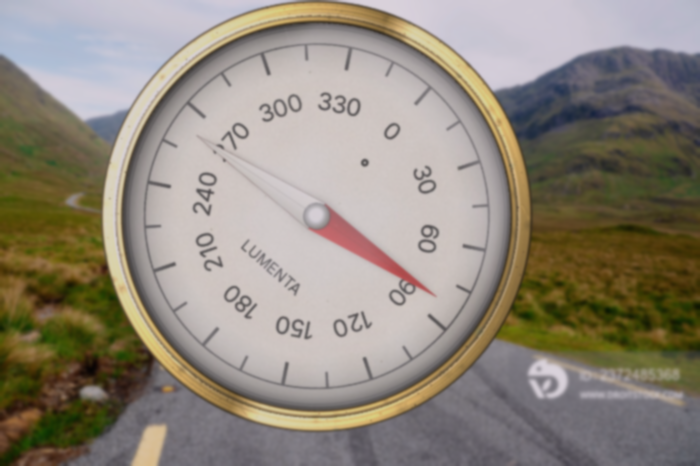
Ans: {"value": 82.5, "unit": "°"}
